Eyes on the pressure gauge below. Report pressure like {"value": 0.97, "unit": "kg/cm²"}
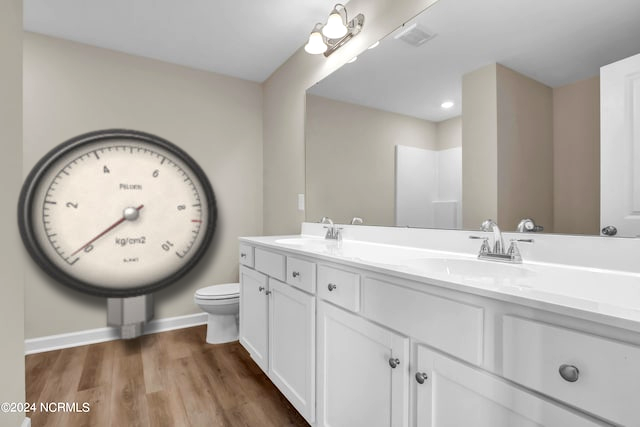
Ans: {"value": 0.2, "unit": "kg/cm²"}
